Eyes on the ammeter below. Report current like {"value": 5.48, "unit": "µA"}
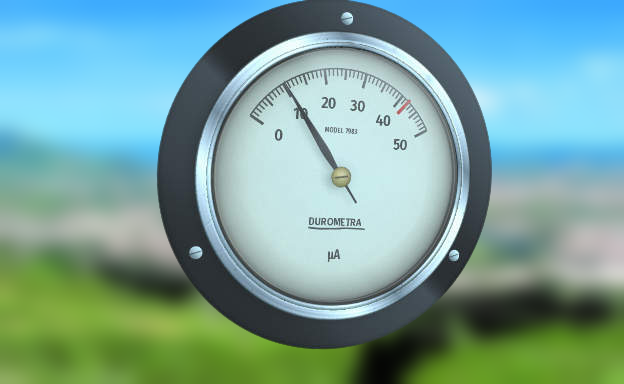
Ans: {"value": 10, "unit": "µA"}
